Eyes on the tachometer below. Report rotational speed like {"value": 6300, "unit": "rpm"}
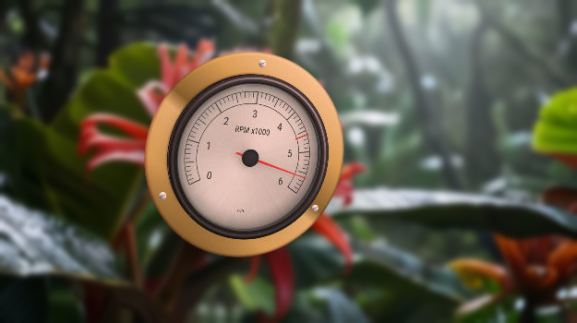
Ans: {"value": 5600, "unit": "rpm"}
